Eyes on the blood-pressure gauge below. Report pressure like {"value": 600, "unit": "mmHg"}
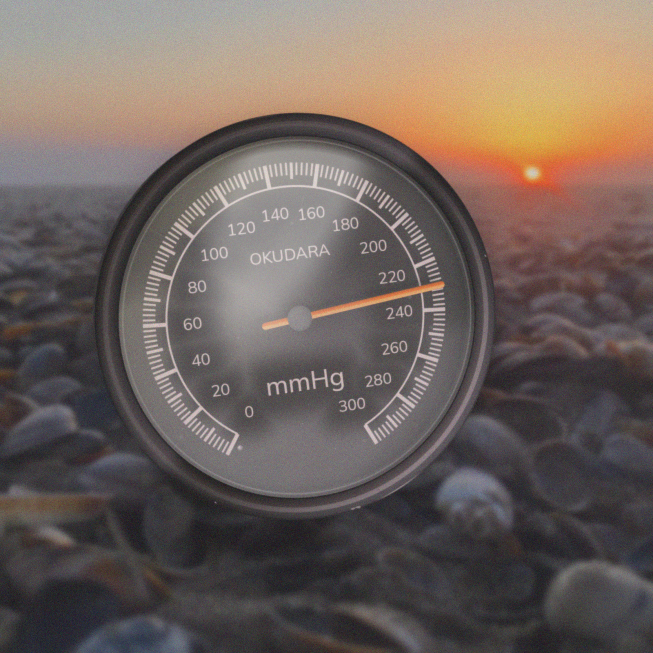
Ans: {"value": 230, "unit": "mmHg"}
